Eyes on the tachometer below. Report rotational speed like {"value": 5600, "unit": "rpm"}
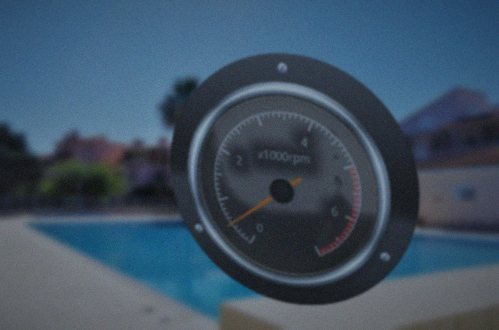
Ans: {"value": 500, "unit": "rpm"}
